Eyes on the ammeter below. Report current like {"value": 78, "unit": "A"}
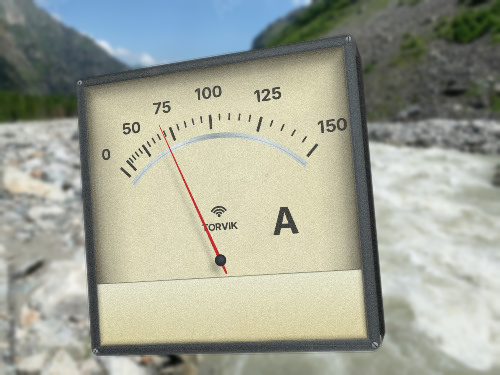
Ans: {"value": 70, "unit": "A"}
